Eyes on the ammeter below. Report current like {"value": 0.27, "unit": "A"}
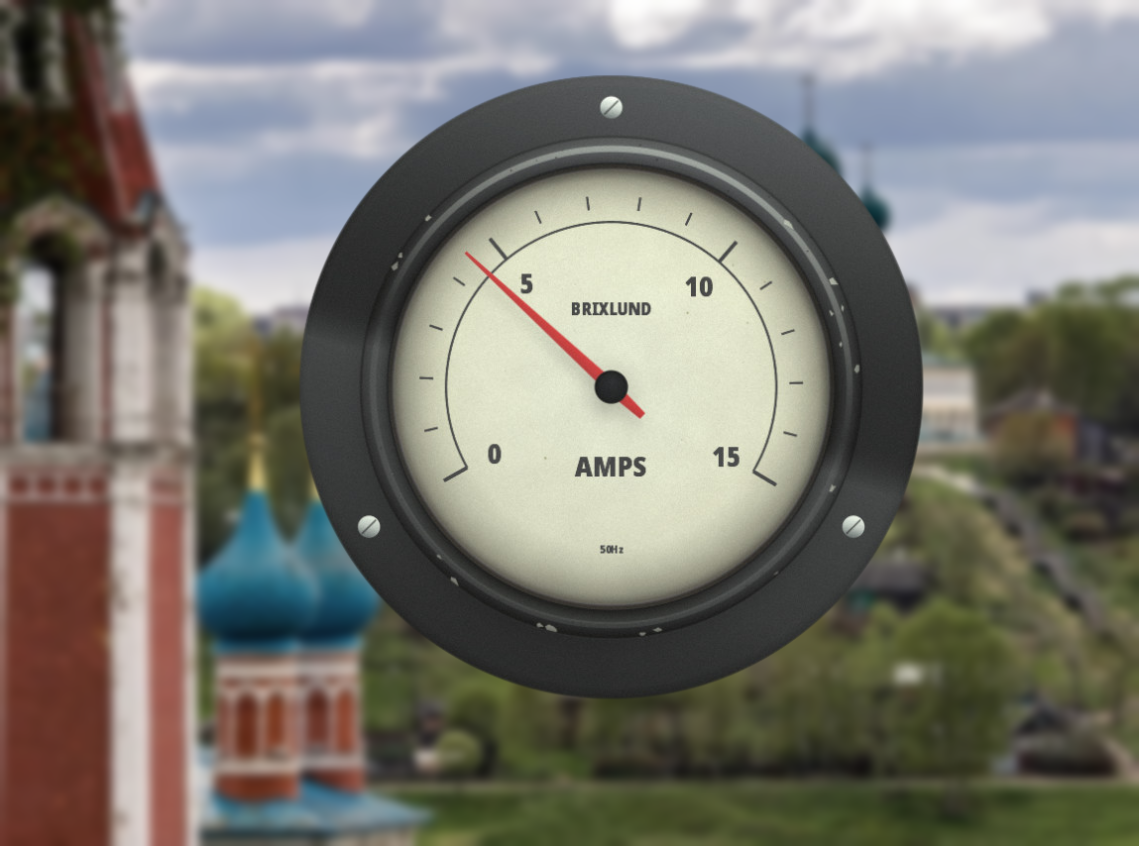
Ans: {"value": 4.5, "unit": "A"}
